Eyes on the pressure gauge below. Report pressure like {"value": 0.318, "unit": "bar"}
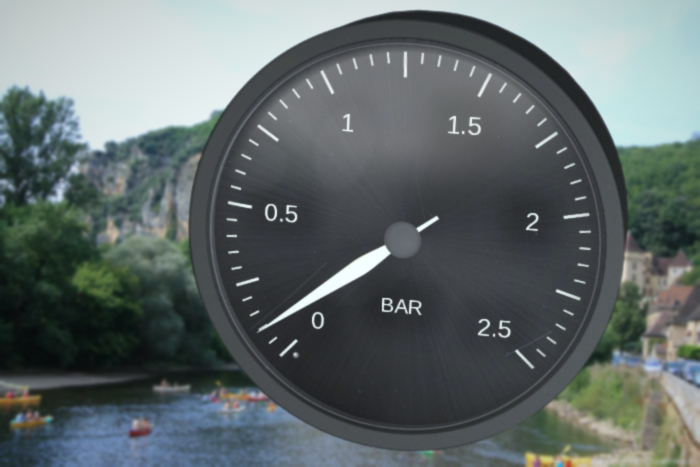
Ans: {"value": 0.1, "unit": "bar"}
